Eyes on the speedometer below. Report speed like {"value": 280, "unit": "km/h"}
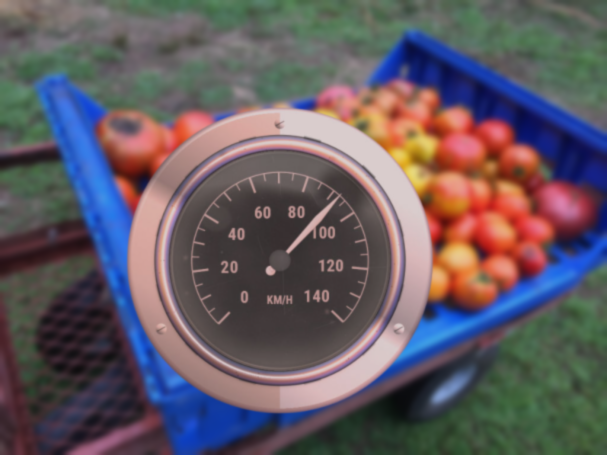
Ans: {"value": 92.5, "unit": "km/h"}
